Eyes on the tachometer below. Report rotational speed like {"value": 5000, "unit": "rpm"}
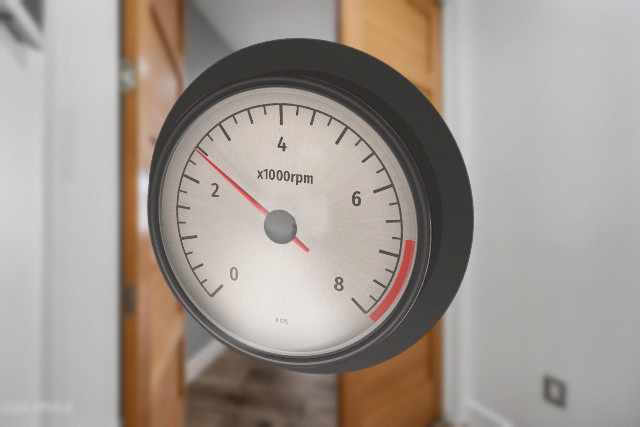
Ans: {"value": 2500, "unit": "rpm"}
